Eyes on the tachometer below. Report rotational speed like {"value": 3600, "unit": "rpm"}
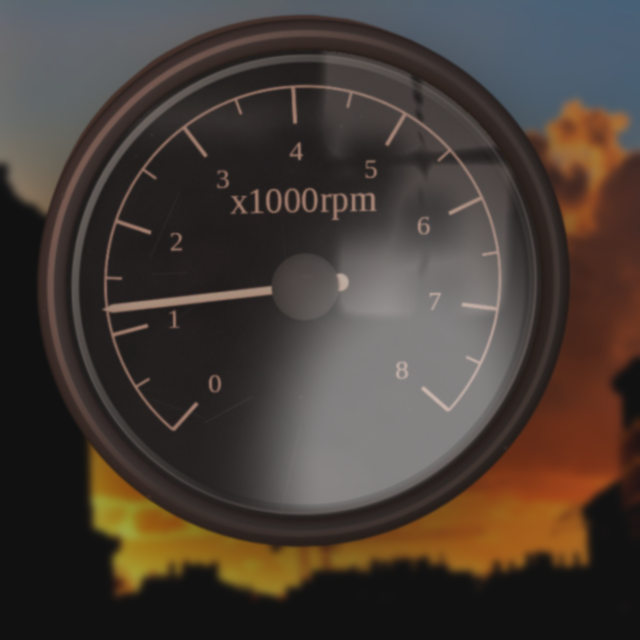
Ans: {"value": 1250, "unit": "rpm"}
